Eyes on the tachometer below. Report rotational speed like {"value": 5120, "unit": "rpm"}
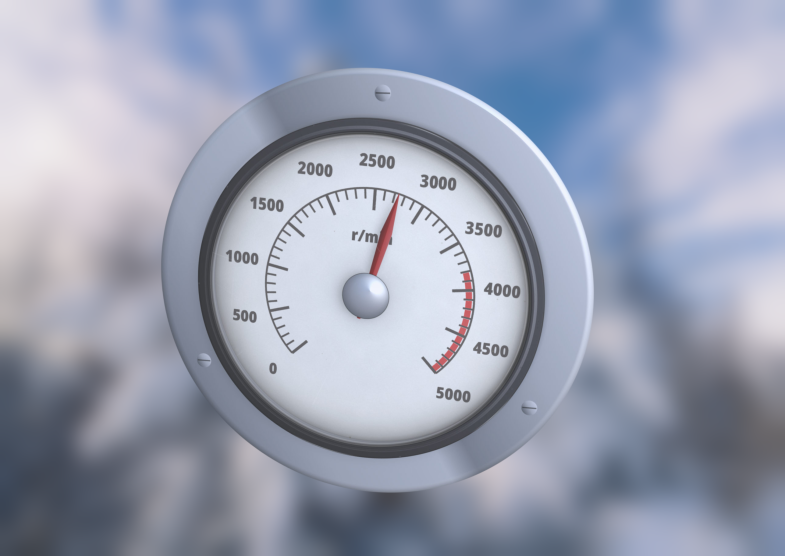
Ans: {"value": 2750, "unit": "rpm"}
